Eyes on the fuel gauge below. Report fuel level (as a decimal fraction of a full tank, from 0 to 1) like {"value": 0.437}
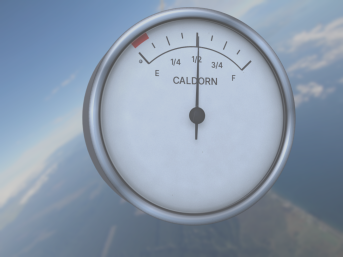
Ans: {"value": 0.5}
